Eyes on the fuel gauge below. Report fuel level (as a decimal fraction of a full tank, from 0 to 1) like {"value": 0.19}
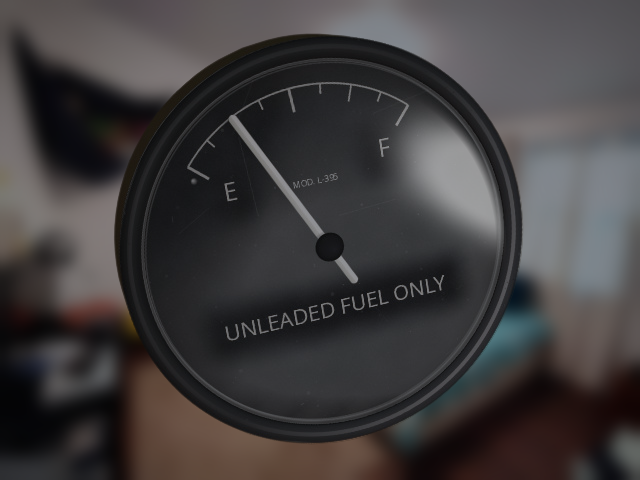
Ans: {"value": 0.25}
